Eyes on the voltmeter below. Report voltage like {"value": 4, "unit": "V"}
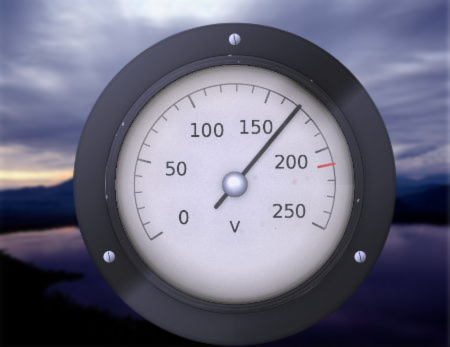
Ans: {"value": 170, "unit": "V"}
